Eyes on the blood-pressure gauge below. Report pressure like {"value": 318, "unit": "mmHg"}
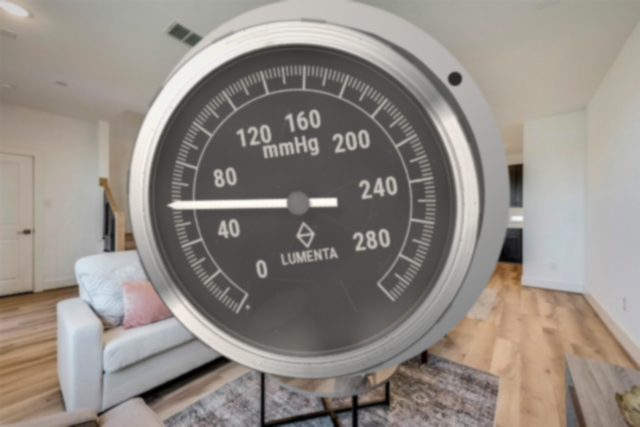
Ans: {"value": 60, "unit": "mmHg"}
